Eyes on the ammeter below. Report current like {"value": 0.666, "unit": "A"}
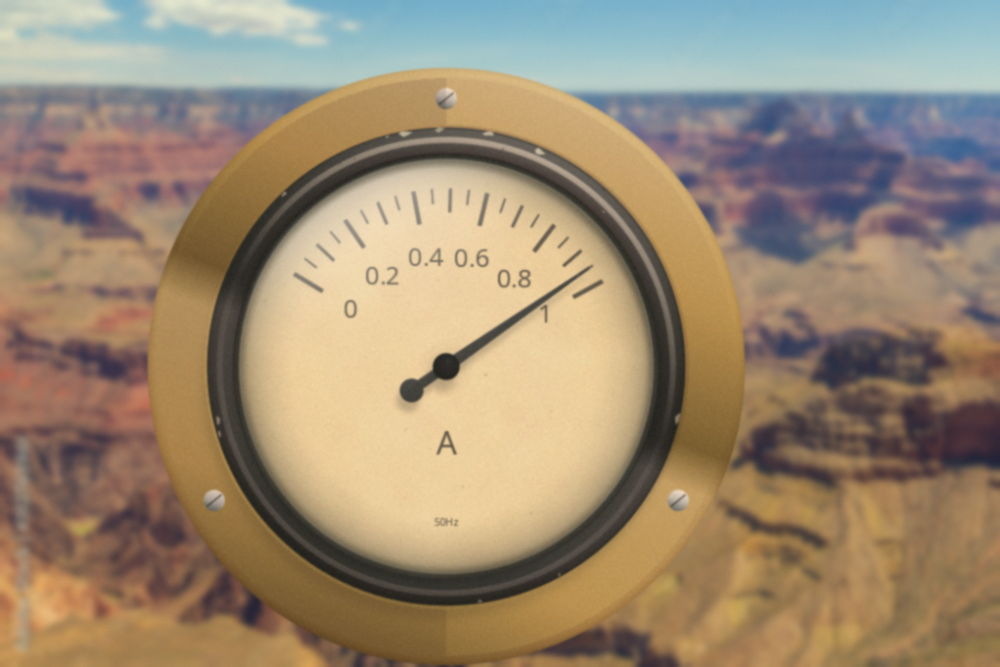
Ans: {"value": 0.95, "unit": "A"}
